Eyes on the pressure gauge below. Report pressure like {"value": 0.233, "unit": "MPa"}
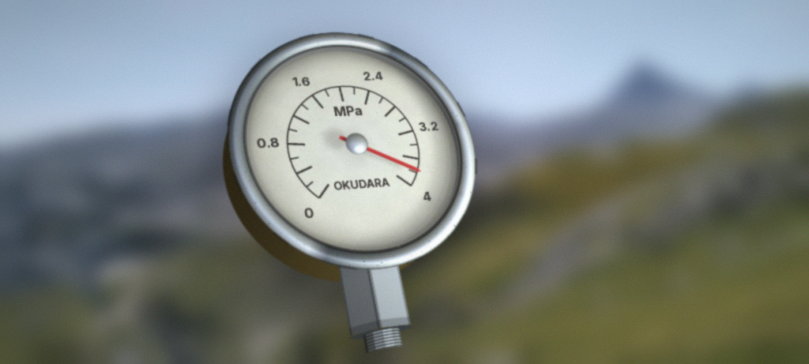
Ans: {"value": 3.8, "unit": "MPa"}
